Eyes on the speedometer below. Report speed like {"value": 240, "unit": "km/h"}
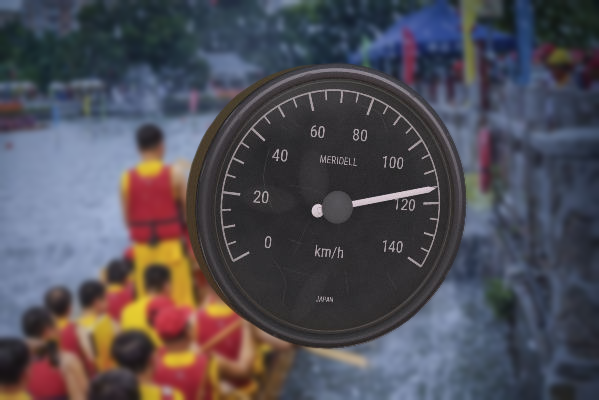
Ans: {"value": 115, "unit": "km/h"}
